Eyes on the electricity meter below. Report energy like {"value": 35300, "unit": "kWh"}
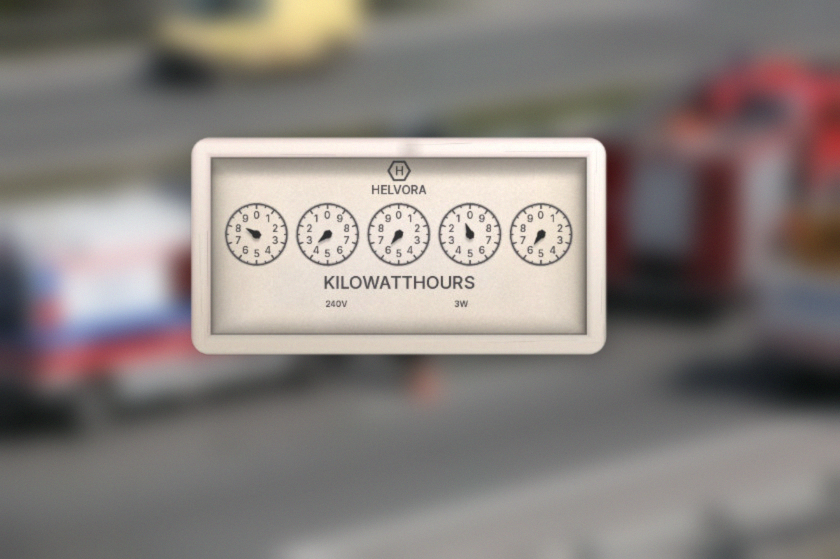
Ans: {"value": 83606, "unit": "kWh"}
